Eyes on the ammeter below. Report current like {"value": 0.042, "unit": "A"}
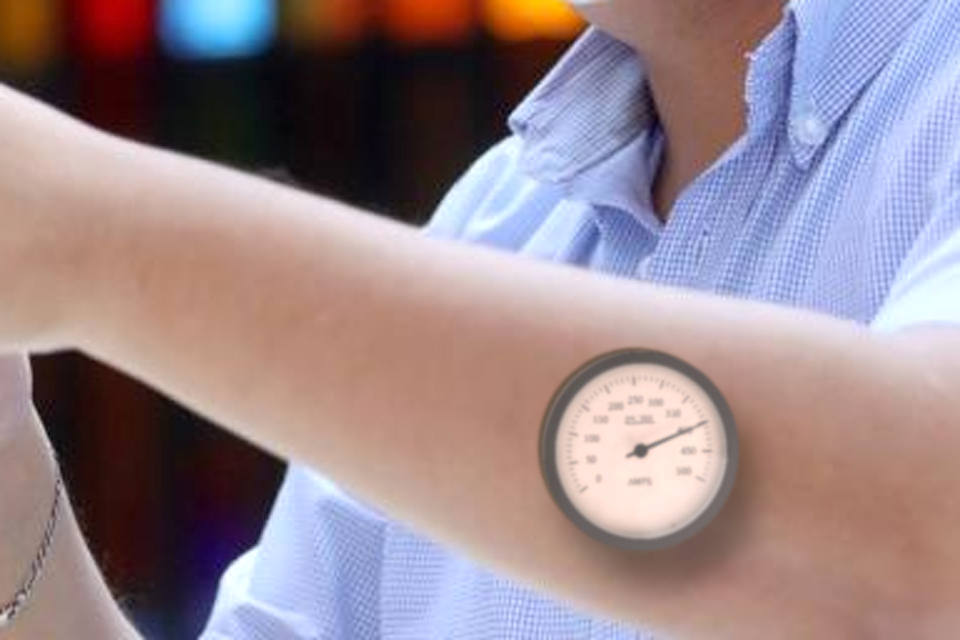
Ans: {"value": 400, "unit": "A"}
